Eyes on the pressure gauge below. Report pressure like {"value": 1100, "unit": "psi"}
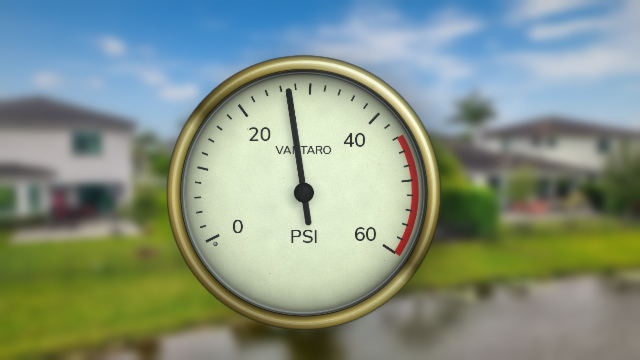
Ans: {"value": 27, "unit": "psi"}
